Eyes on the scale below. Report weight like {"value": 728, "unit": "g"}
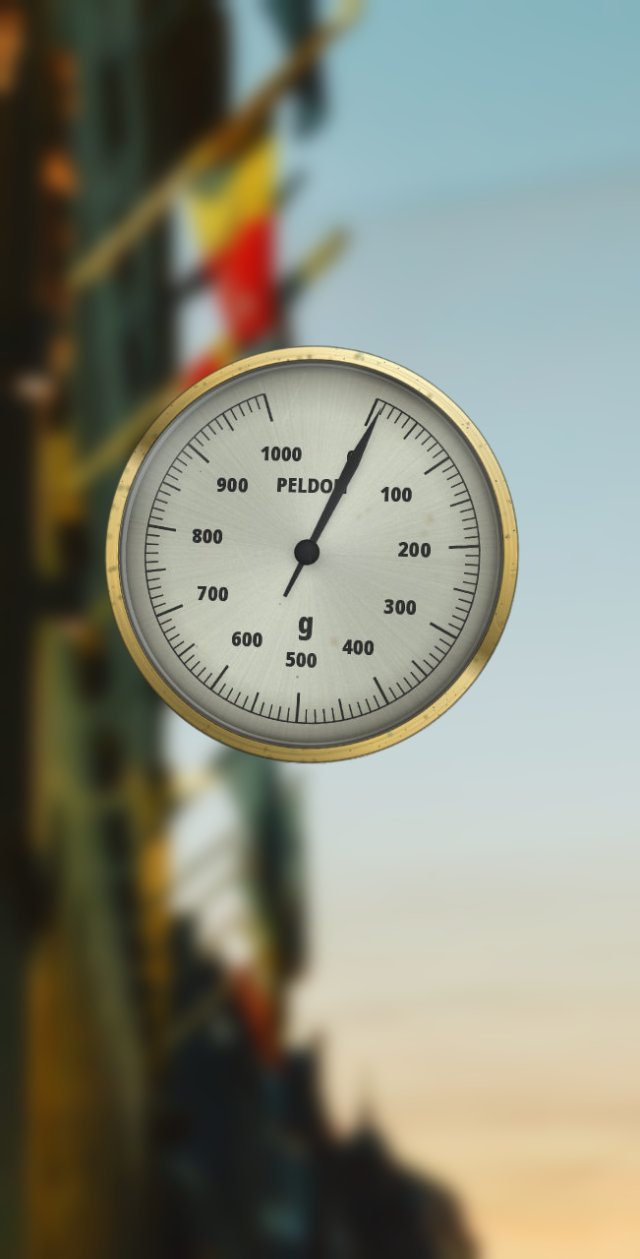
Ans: {"value": 10, "unit": "g"}
